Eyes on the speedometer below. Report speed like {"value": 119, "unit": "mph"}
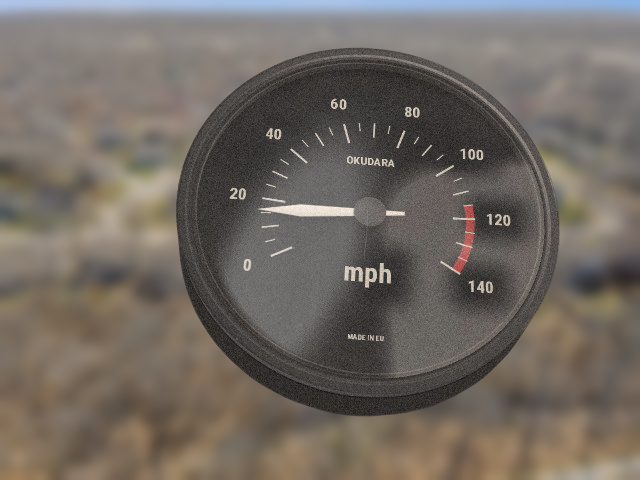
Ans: {"value": 15, "unit": "mph"}
